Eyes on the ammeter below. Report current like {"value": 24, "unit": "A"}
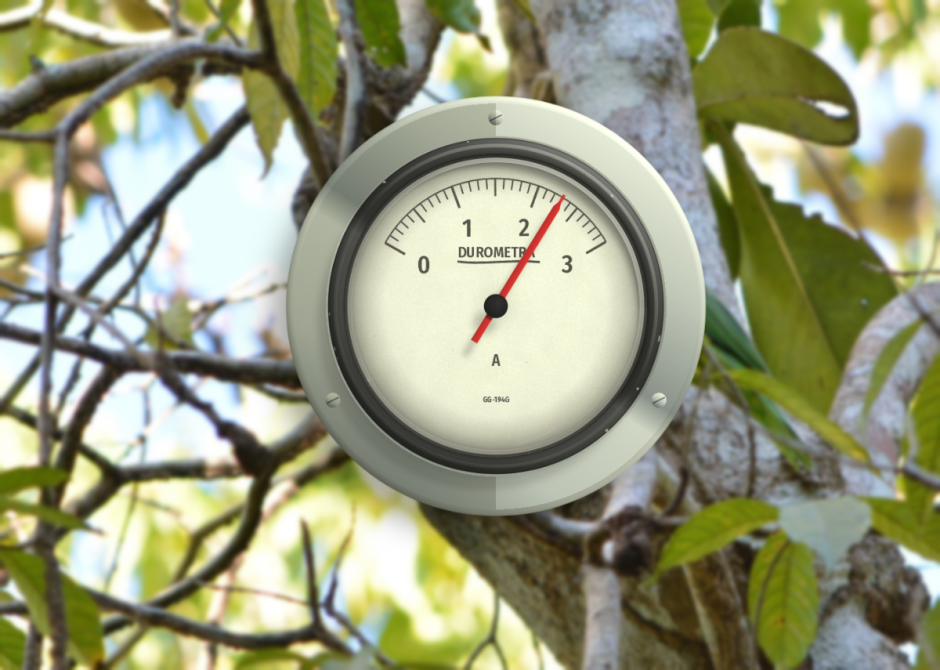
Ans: {"value": 2.3, "unit": "A"}
